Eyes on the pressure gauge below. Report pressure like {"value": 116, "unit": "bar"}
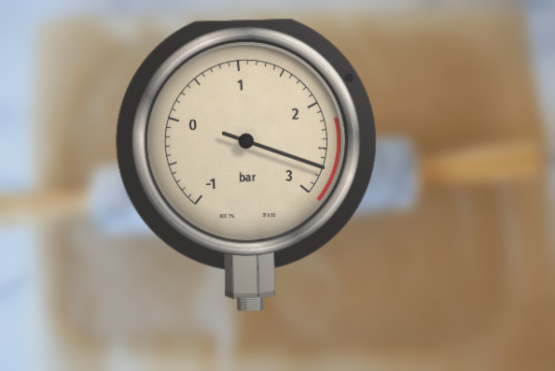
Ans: {"value": 2.7, "unit": "bar"}
